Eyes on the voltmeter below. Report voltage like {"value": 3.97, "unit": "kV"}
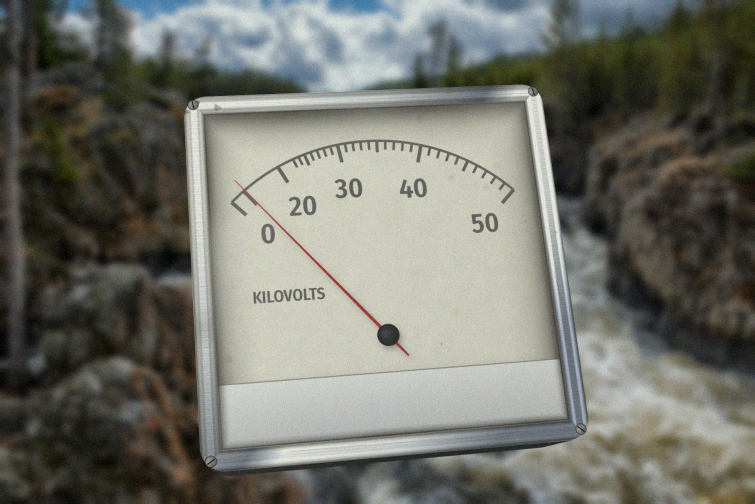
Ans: {"value": 10, "unit": "kV"}
